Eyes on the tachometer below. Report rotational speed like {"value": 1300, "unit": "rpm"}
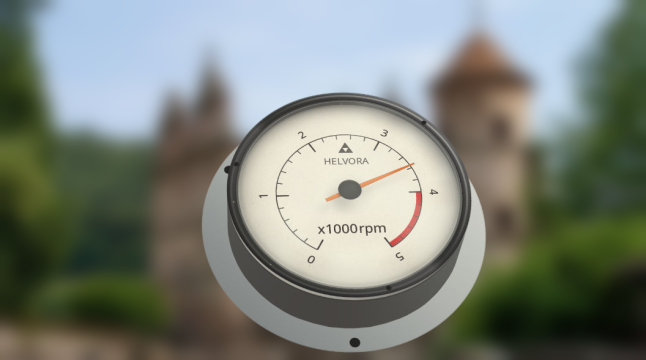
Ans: {"value": 3600, "unit": "rpm"}
